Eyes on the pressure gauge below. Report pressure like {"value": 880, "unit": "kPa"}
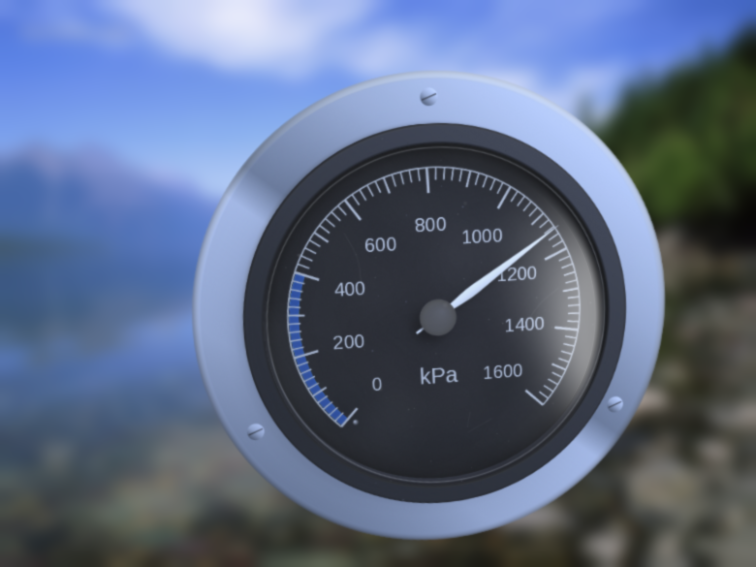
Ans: {"value": 1140, "unit": "kPa"}
